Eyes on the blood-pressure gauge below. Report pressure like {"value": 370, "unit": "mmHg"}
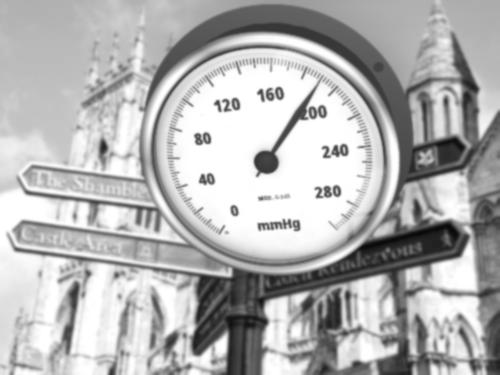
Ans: {"value": 190, "unit": "mmHg"}
